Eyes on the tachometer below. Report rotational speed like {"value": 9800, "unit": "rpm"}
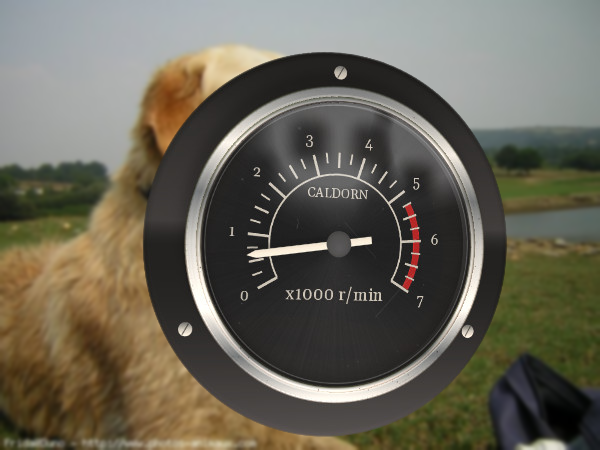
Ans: {"value": 625, "unit": "rpm"}
